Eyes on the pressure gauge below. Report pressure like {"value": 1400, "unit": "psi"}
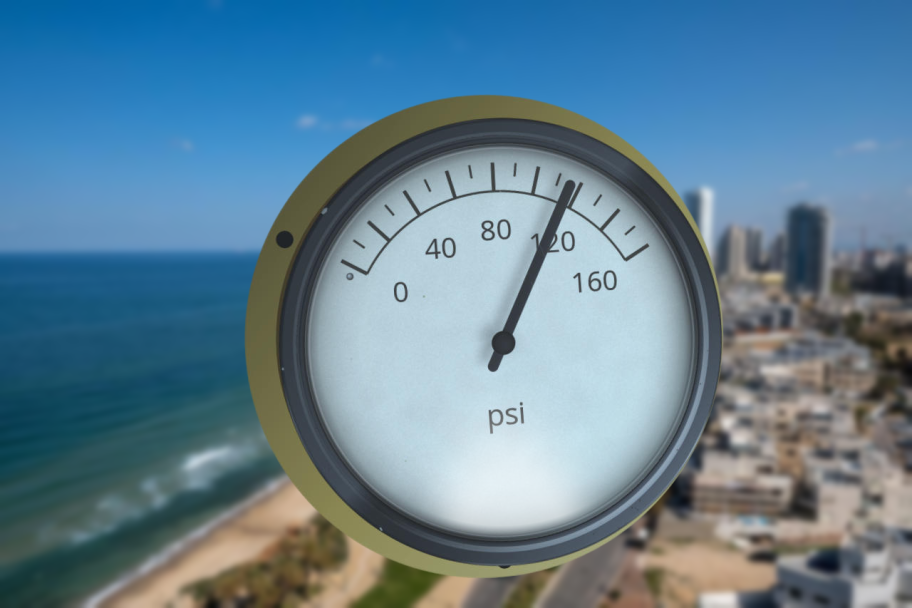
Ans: {"value": 115, "unit": "psi"}
